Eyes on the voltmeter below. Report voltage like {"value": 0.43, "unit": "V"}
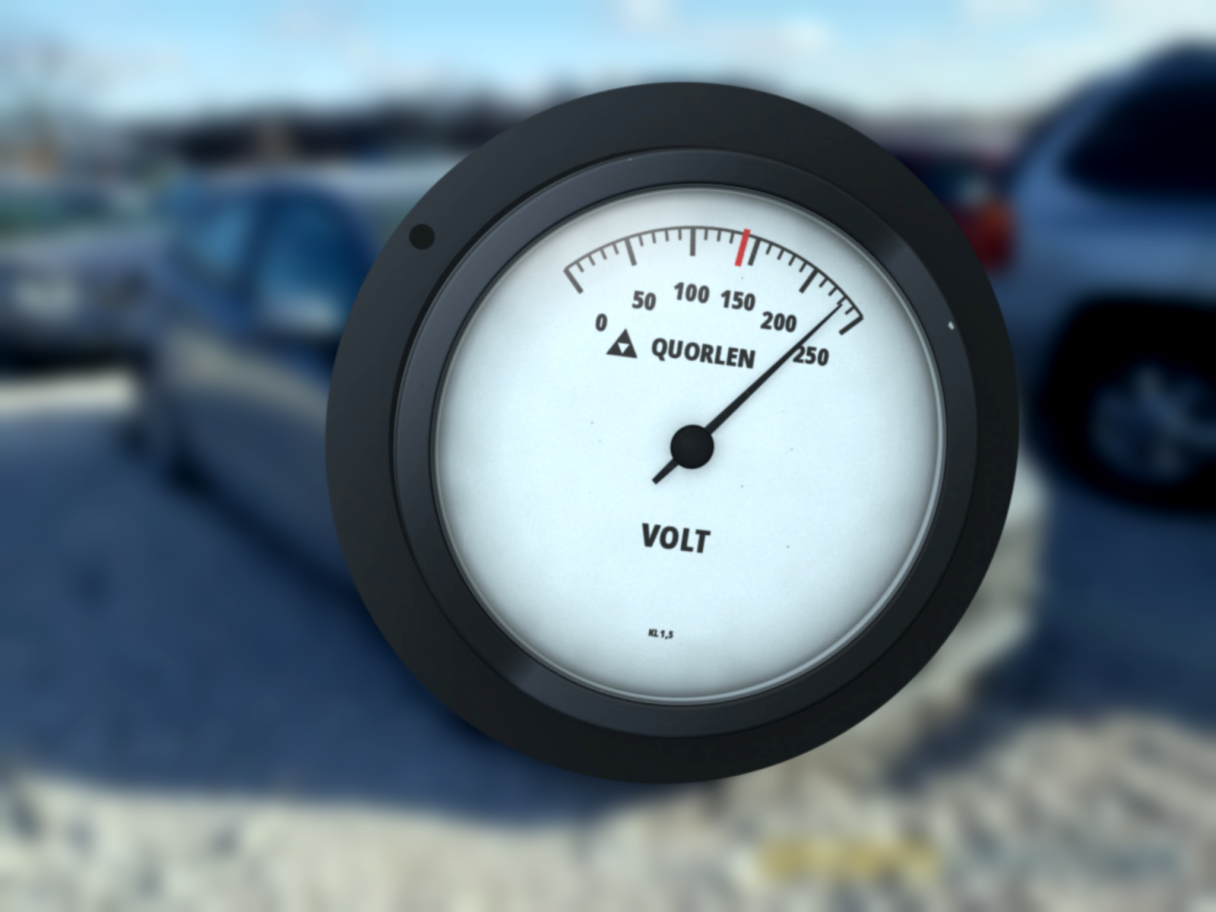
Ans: {"value": 230, "unit": "V"}
